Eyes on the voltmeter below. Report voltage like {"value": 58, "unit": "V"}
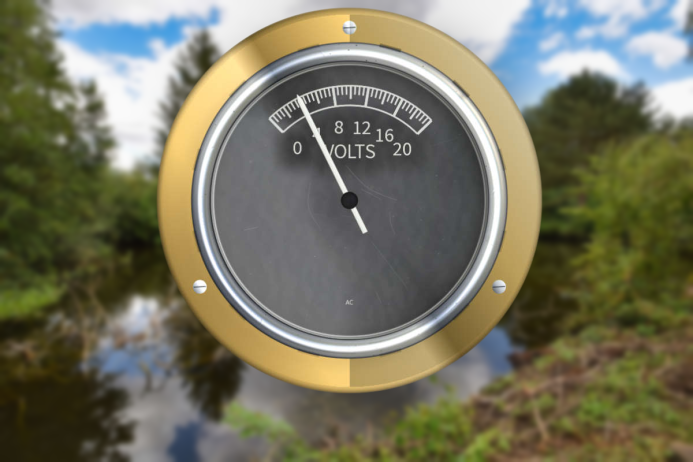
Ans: {"value": 4, "unit": "V"}
